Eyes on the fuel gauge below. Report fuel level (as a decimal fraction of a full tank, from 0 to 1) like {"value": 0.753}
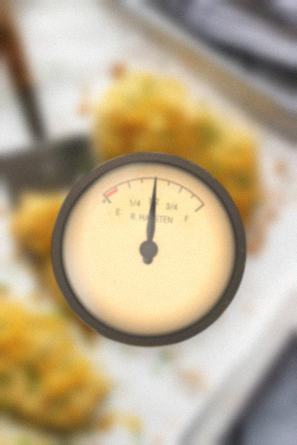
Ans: {"value": 0.5}
